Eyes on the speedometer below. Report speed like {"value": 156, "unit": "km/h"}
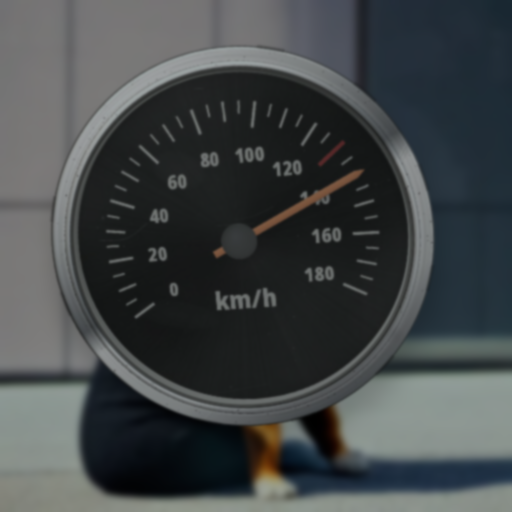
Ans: {"value": 140, "unit": "km/h"}
